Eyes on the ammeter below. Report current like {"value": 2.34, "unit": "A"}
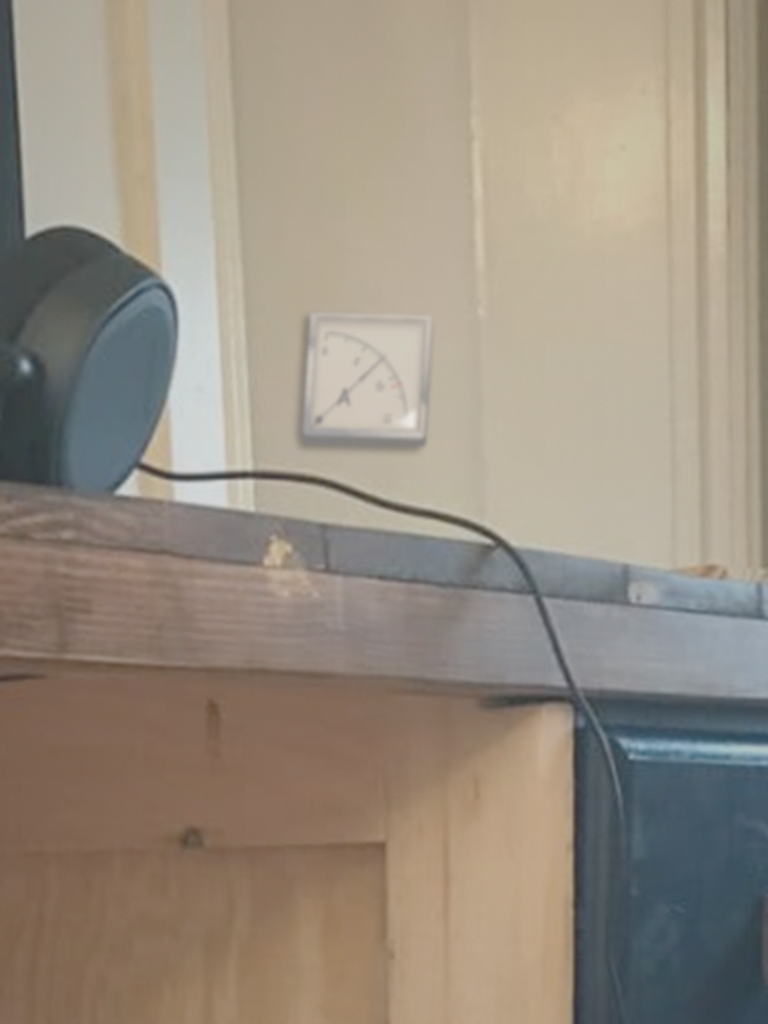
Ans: {"value": 7.5, "unit": "A"}
